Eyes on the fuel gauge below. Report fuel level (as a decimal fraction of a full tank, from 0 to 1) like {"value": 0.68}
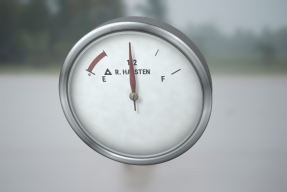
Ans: {"value": 0.5}
